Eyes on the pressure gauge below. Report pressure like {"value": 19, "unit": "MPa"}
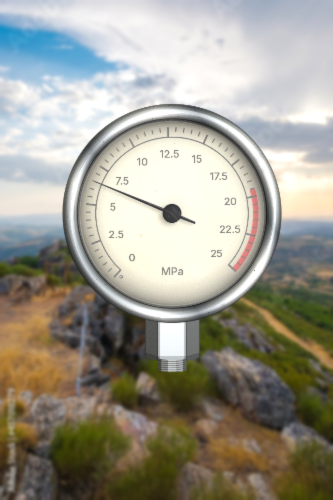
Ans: {"value": 6.5, "unit": "MPa"}
